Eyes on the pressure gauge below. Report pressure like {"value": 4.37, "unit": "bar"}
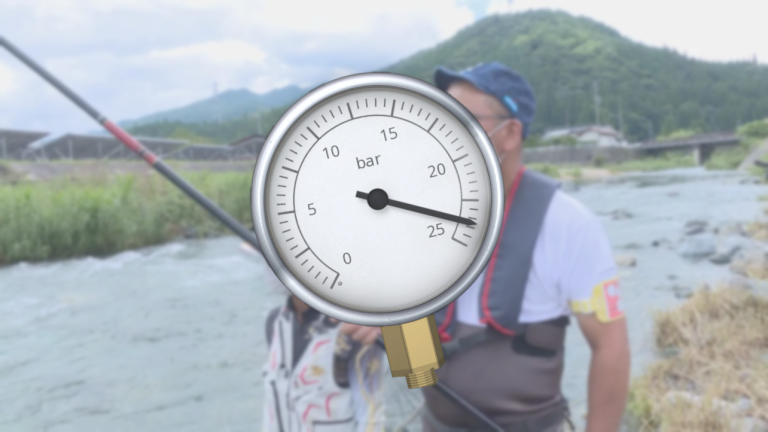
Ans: {"value": 23.75, "unit": "bar"}
